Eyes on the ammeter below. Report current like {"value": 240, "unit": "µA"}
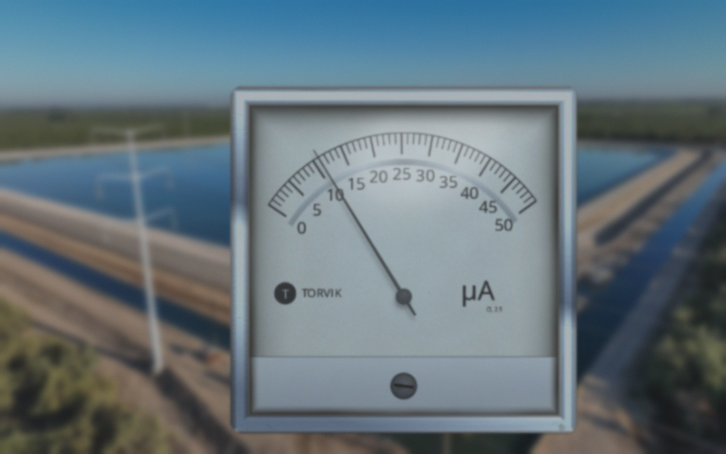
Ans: {"value": 11, "unit": "µA"}
